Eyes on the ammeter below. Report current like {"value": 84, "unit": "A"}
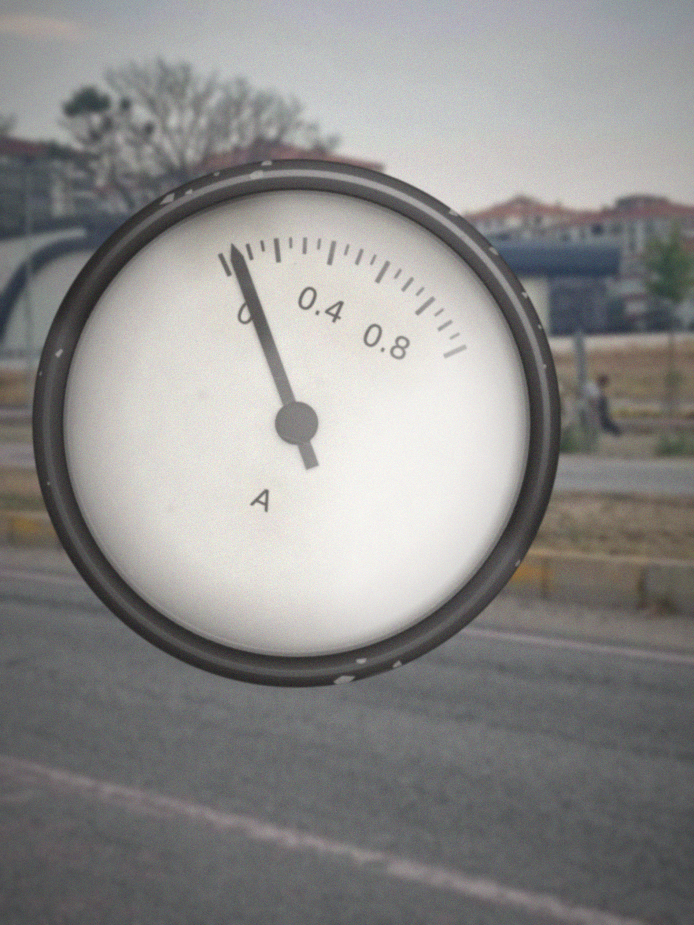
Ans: {"value": 0.05, "unit": "A"}
